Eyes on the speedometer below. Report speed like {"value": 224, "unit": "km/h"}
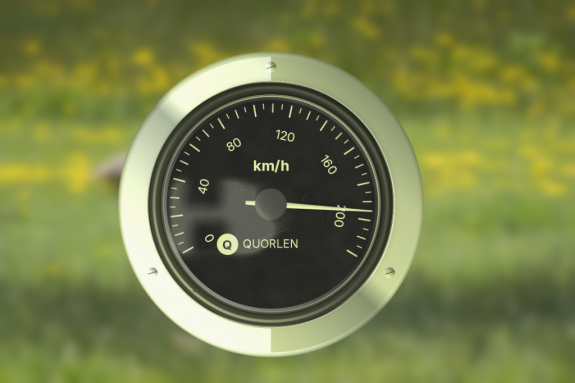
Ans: {"value": 195, "unit": "km/h"}
